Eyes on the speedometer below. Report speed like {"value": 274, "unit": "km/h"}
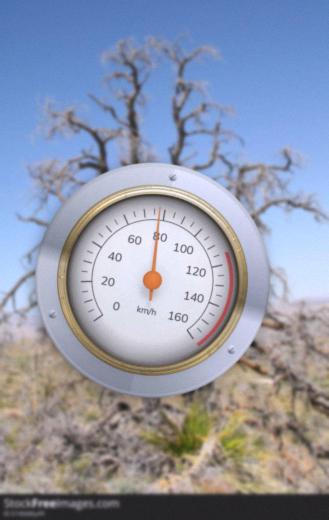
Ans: {"value": 77.5, "unit": "km/h"}
